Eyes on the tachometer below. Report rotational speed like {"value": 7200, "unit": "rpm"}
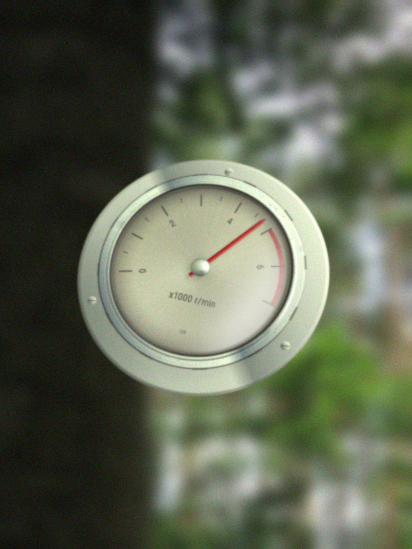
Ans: {"value": 4750, "unit": "rpm"}
